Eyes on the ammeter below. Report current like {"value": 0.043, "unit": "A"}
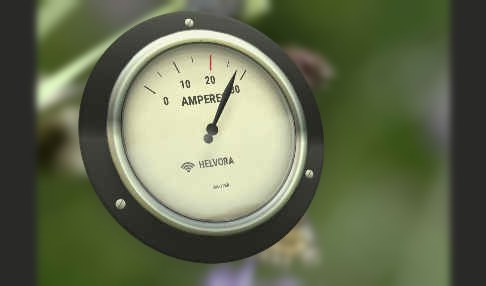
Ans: {"value": 27.5, "unit": "A"}
